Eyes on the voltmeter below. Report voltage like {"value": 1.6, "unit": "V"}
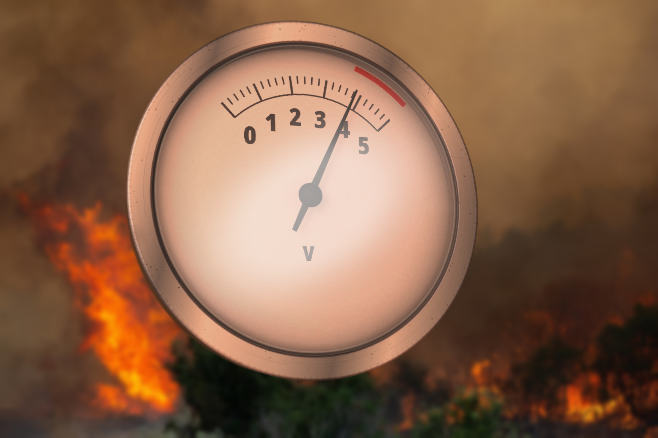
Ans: {"value": 3.8, "unit": "V"}
